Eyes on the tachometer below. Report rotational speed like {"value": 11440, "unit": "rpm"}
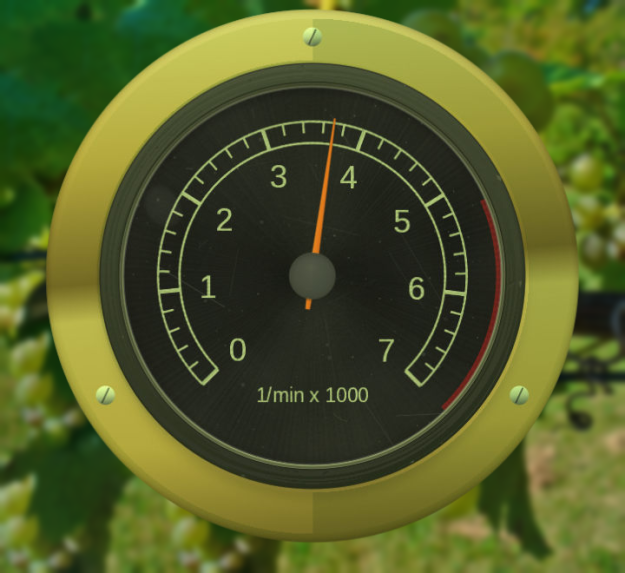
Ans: {"value": 3700, "unit": "rpm"}
